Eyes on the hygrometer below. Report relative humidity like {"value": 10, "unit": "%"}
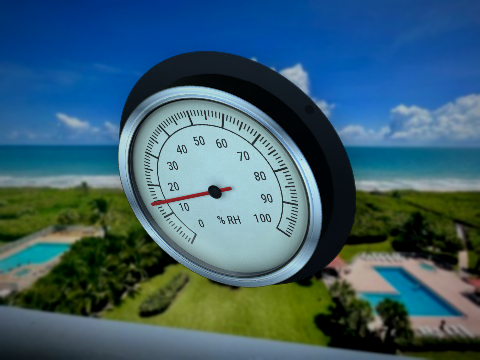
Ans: {"value": 15, "unit": "%"}
